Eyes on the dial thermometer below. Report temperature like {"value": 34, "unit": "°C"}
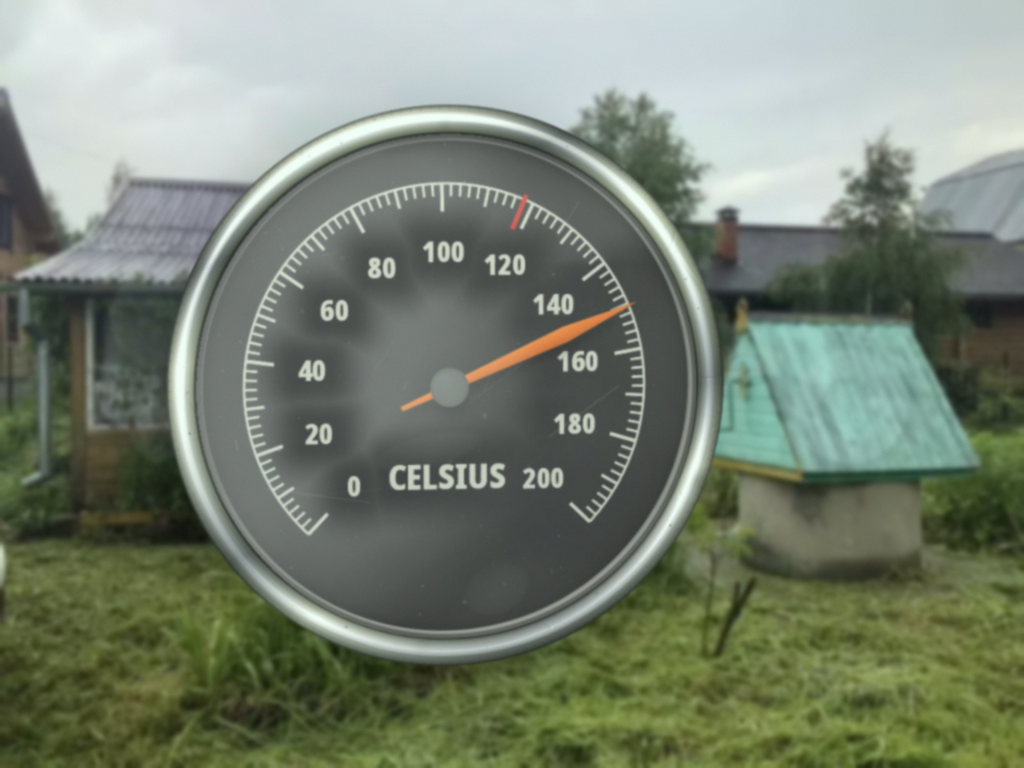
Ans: {"value": 150, "unit": "°C"}
